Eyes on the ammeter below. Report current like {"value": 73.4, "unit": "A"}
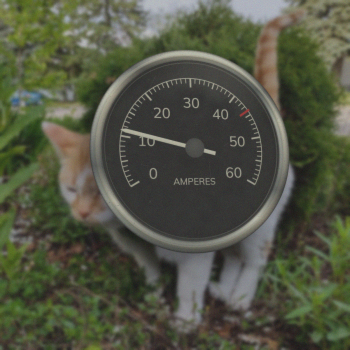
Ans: {"value": 11, "unit": "A"}
